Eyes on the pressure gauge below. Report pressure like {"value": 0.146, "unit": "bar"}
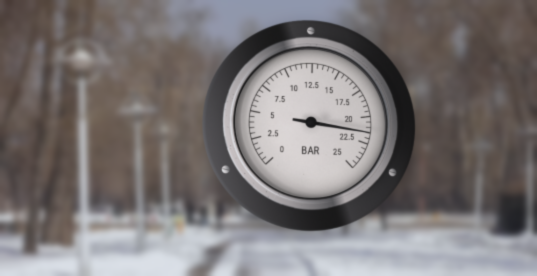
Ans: {"value": 21.5, "unit": "bar"}
